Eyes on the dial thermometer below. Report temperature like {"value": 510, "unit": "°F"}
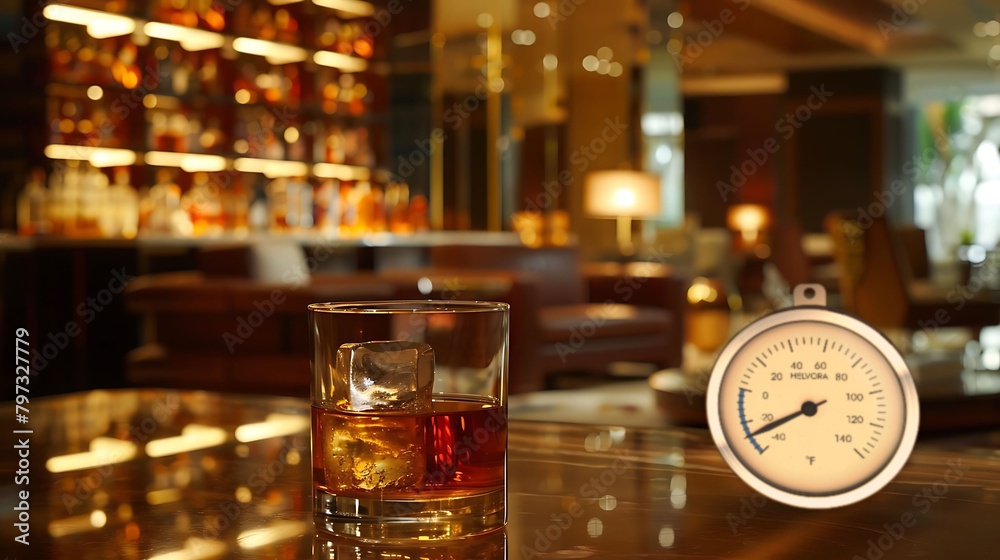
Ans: {"value": -28, "unit": "°F"}
